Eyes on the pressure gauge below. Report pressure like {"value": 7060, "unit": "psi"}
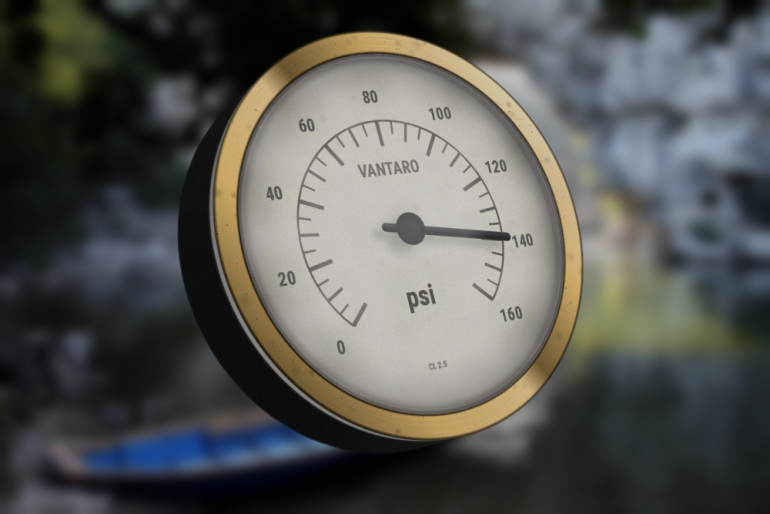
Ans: {"value": 140, "unit": "psi"}
